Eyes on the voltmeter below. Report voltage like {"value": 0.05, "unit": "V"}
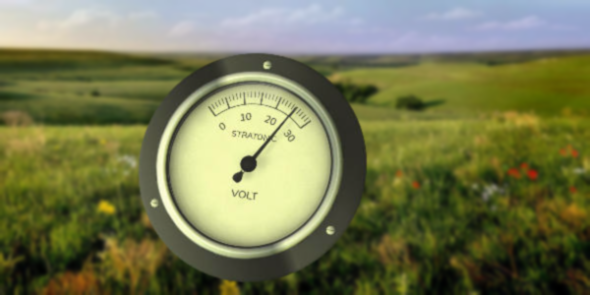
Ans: {"value": 25, "unit": "V"}
